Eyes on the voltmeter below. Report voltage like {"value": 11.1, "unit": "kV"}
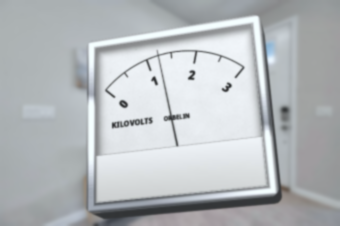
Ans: {"value": 1.25, "unit": "kV"}
